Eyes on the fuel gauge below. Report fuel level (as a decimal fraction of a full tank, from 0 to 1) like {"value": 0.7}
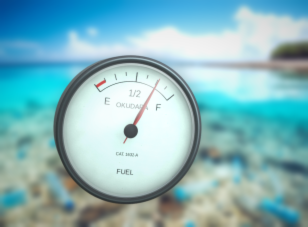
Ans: {"value": 0.75}
